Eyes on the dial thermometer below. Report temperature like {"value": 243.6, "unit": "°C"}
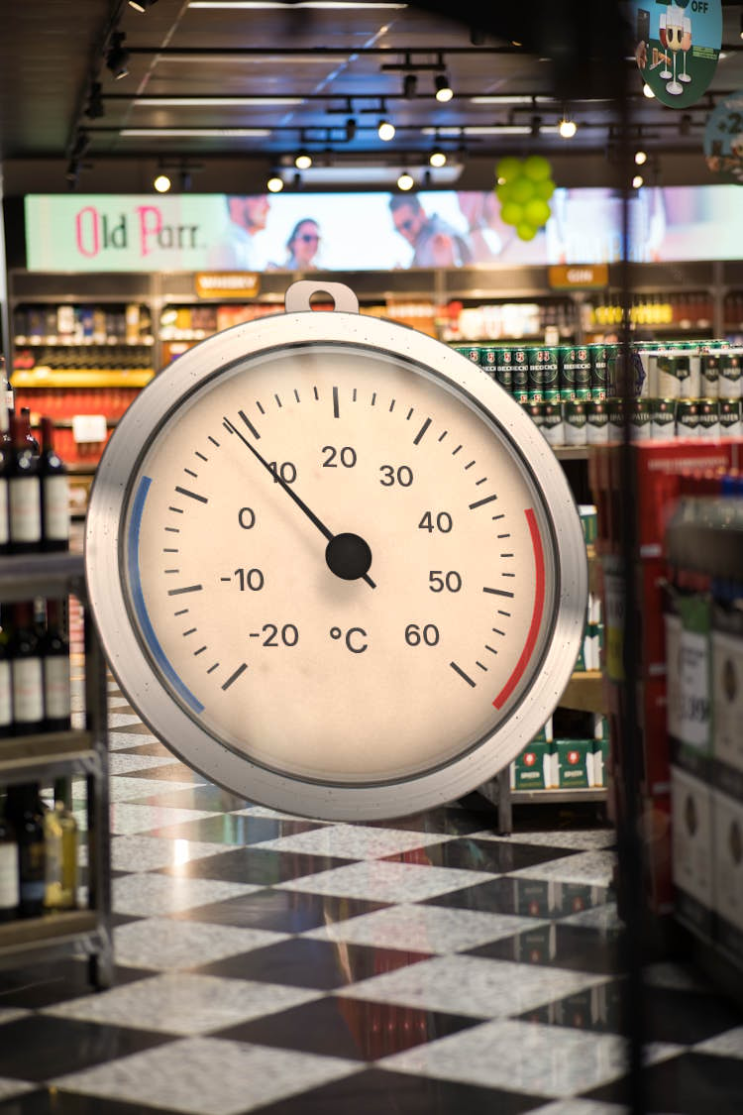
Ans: {"value": 8, "unit": "°C"}
